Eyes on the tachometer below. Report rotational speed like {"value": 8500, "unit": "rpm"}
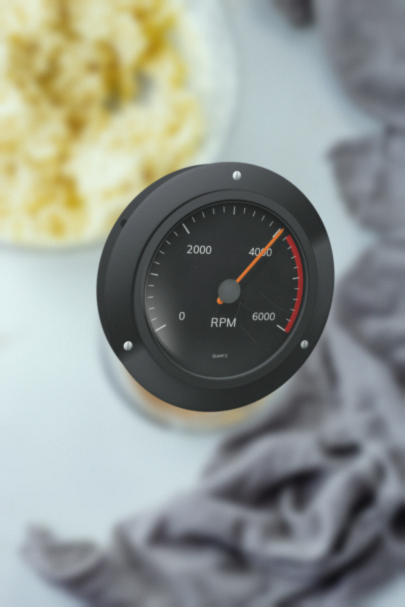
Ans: {"value": 4000, "unit": "rpm"}
